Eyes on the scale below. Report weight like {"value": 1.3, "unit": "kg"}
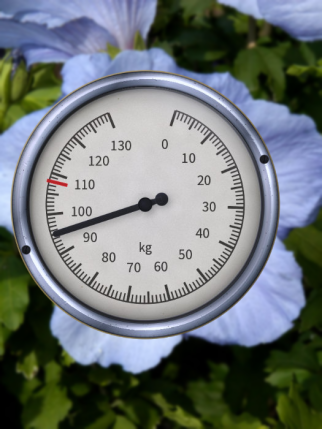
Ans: {"value": 95, "unit": "kg"}
